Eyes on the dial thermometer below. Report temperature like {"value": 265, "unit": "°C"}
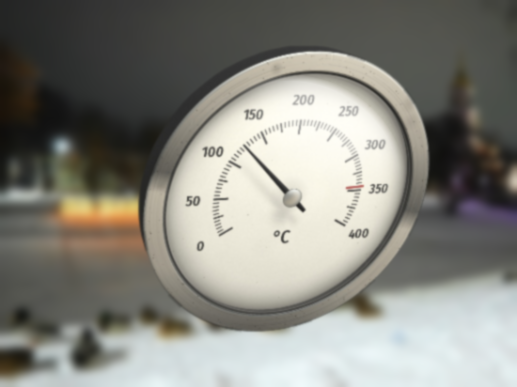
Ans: {"value": 125, "unit": "°C"}
